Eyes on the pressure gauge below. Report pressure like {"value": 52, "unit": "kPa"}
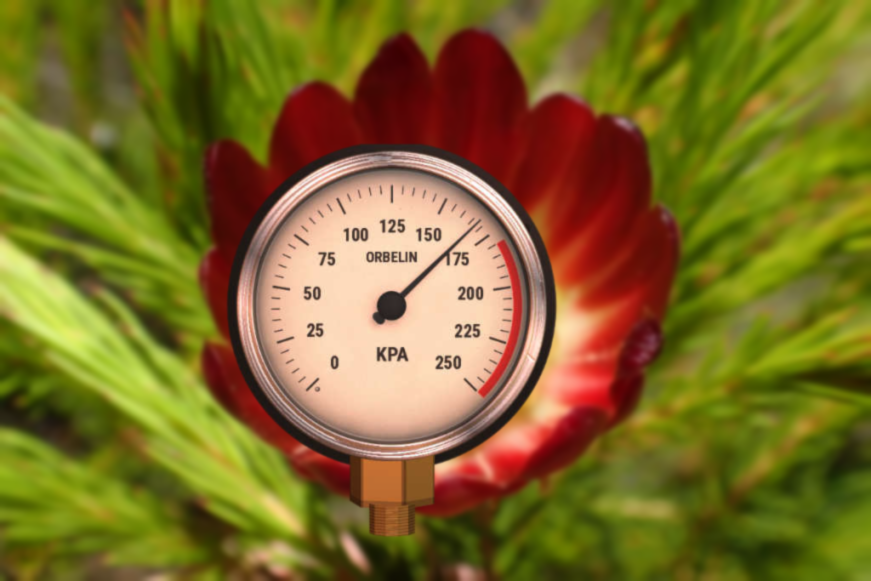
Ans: {"value": 167.5, "unit": "kPa"}
